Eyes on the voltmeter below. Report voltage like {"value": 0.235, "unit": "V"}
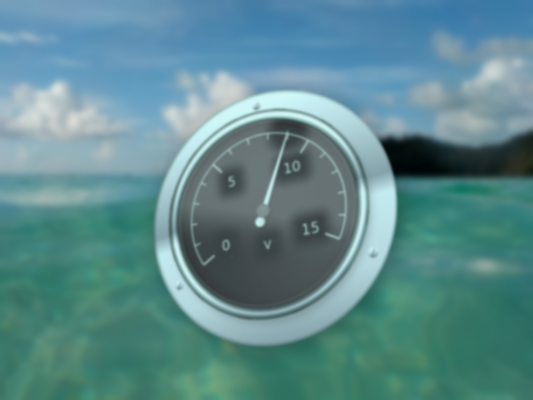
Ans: {"value": 9, "unit": "V"}
